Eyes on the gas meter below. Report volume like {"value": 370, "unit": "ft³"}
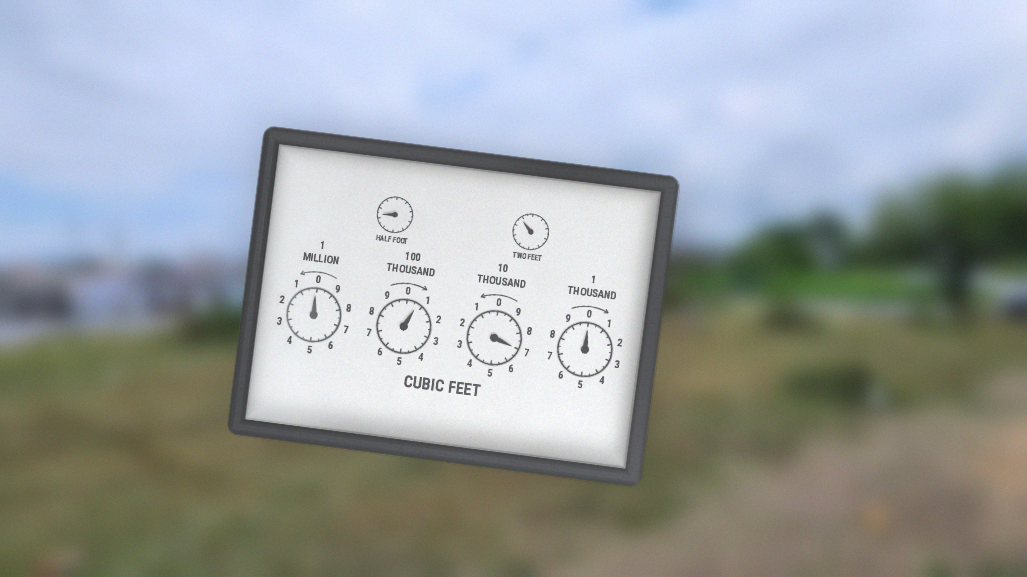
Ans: {"value": 7000, "unit": "ft³"}
